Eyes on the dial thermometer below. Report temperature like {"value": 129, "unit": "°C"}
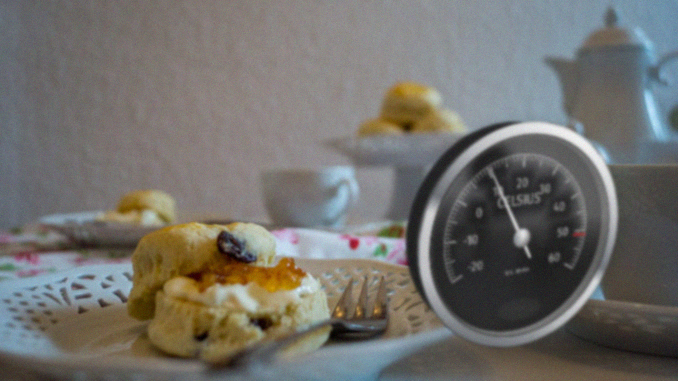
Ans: {"value": 10, "unit": "°C"}
